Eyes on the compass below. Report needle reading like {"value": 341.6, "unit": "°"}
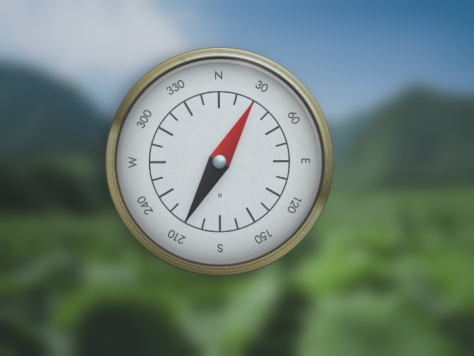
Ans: {"value": 30, "unit": "°"}
